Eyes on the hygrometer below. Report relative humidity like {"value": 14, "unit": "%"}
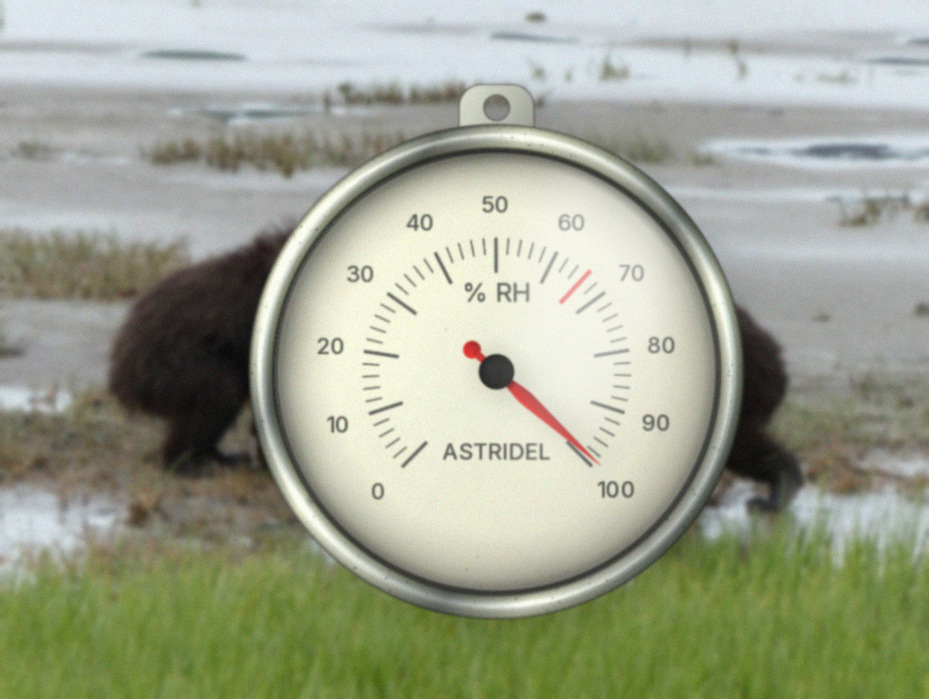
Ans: {"value": 99, "unit": "%"}
